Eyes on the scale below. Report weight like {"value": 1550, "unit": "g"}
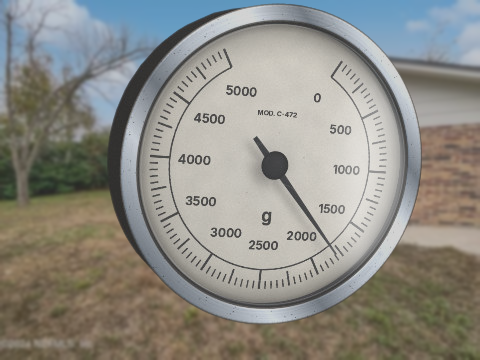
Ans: {"value": 1800, "unit": "g"}
